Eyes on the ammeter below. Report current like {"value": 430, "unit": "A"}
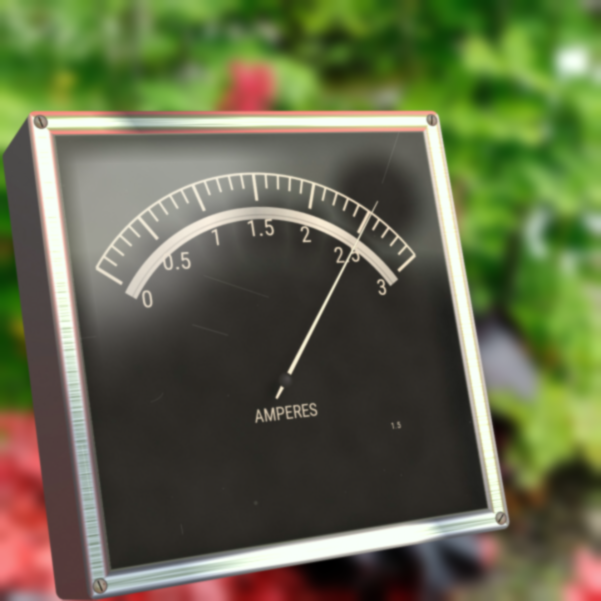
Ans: {"value": 2.5, "unit": "A"}
